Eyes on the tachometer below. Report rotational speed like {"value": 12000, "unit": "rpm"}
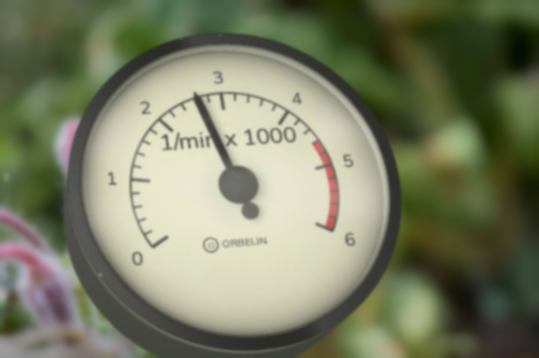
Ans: {"value": 2600, "unit": "rpm"}
